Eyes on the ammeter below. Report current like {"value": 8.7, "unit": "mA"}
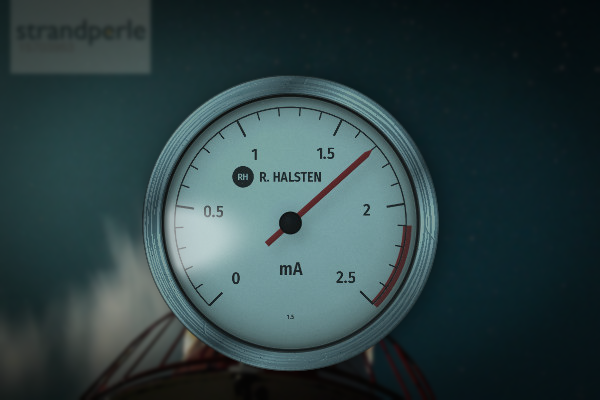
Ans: {"value": 1.7, "unit": "mA"}
